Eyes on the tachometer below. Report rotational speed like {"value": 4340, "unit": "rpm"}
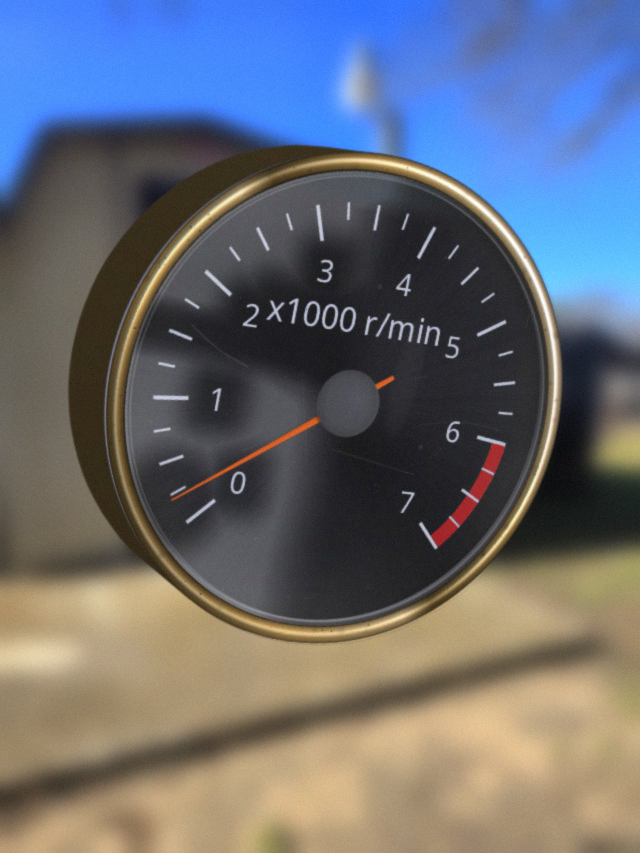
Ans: {"value": 250, "unit": "rpm"}
